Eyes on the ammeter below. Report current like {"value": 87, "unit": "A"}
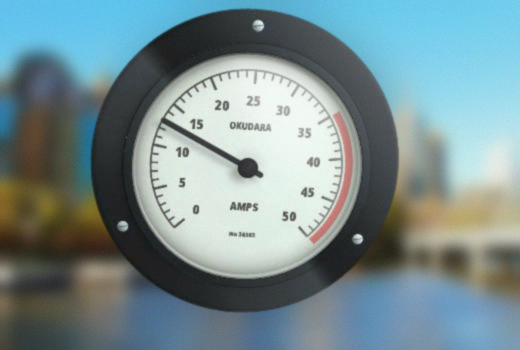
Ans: {"value": 13, "unit": "A"}
